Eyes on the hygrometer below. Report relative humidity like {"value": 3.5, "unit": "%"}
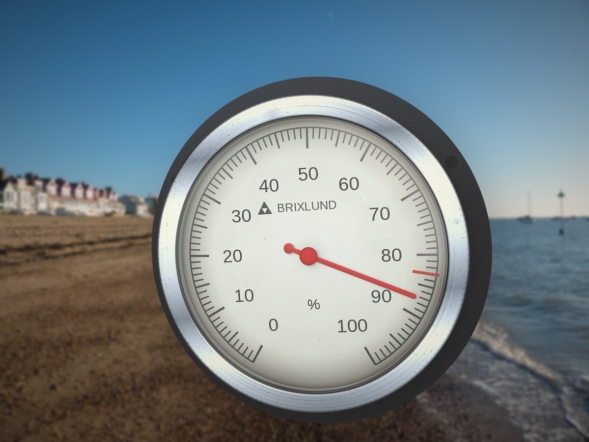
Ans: {"value": 87, "unit": "%"}
